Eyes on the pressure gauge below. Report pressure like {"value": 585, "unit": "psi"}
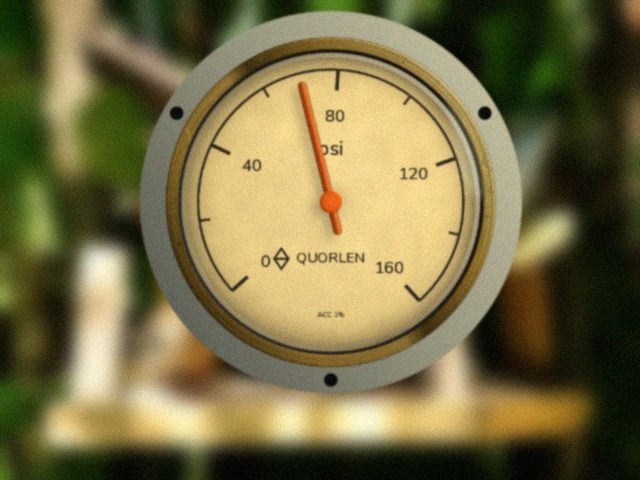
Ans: {"value": 70, "unit": "psi"}
